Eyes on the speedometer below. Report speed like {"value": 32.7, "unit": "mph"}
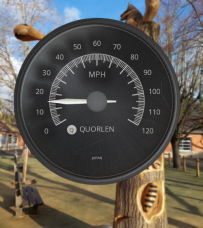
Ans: {"value": 15, "unit": "mph"}
